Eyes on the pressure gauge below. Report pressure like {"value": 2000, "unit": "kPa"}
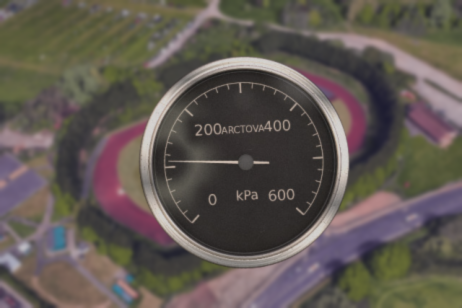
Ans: {"value": 110, "unit": "kPa"}
